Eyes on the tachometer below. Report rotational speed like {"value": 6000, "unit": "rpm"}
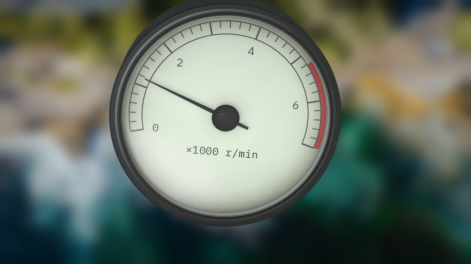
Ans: {"value": 1200, "unit": "rpm"}
